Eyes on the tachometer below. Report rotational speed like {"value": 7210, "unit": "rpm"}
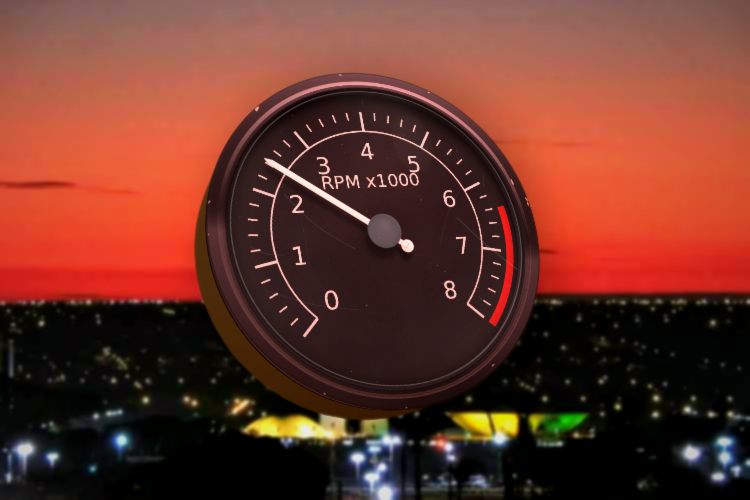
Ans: {"value": 2400, "unit": "rpm"}
